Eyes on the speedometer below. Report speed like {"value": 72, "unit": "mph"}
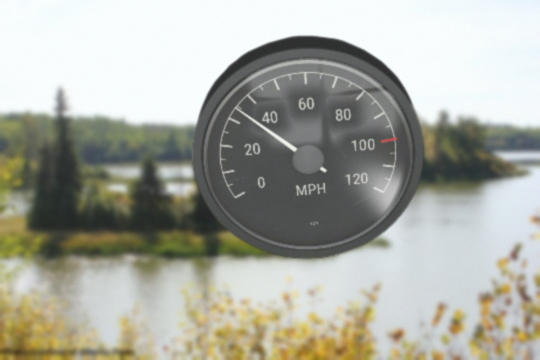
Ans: {"value": 35, "unit": "mph"}
